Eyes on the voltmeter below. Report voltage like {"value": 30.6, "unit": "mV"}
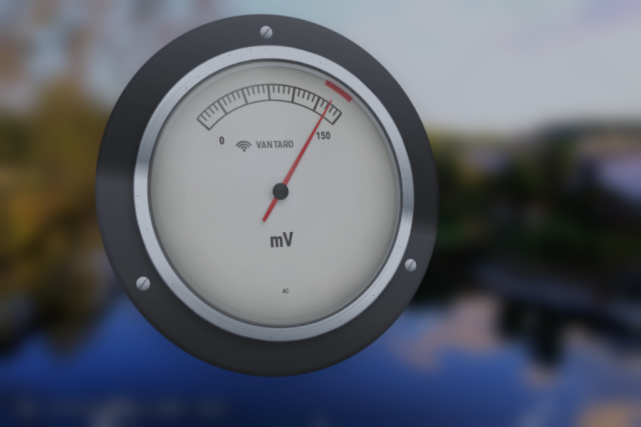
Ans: {"value": 135, "unit": "mV"}
